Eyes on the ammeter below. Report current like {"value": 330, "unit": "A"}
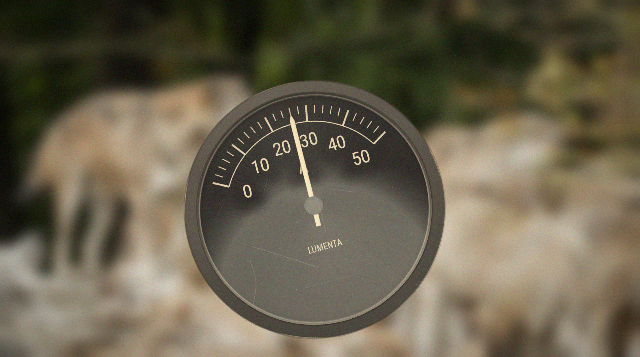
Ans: {"value": 26, "unit": "A"}
